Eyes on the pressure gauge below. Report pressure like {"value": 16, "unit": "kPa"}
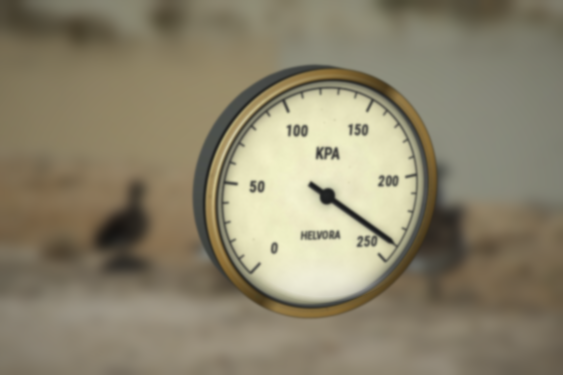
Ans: {"value": 240, "unit": "kPa"}
